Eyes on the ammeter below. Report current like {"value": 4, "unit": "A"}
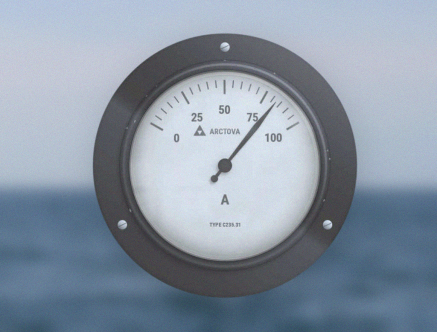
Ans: {"value": 82.5, "unit": "A"}
